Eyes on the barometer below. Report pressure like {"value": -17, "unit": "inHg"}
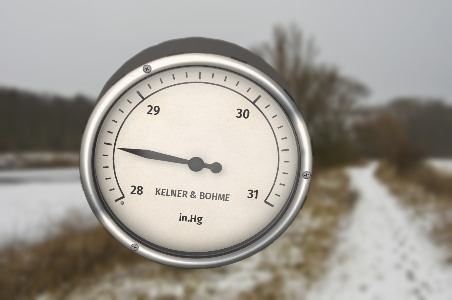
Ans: {"value": 28.5, "unit": "inHg"}
